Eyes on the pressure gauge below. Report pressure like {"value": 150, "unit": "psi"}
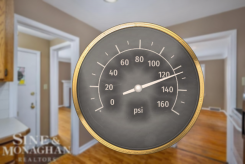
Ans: {"value": 125, "unit": "psi"}
